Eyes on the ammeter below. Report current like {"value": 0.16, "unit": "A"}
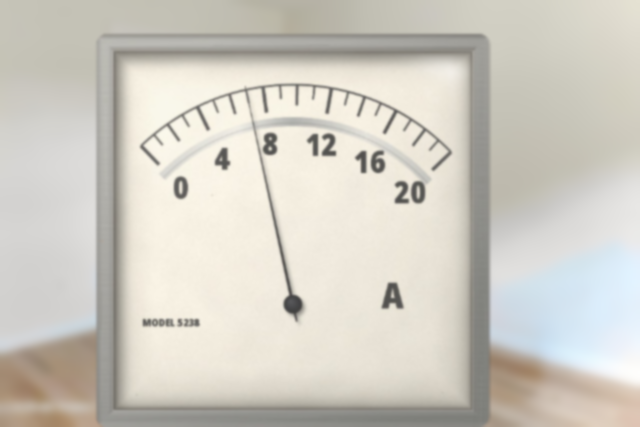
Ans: {"value": 7, "unit": "A"}
